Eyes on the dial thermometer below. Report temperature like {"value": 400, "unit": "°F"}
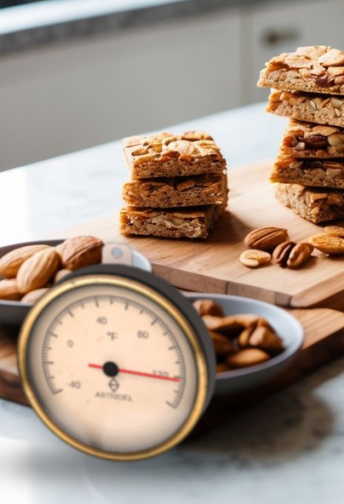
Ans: {"value": 120, "unit": "°F"}
